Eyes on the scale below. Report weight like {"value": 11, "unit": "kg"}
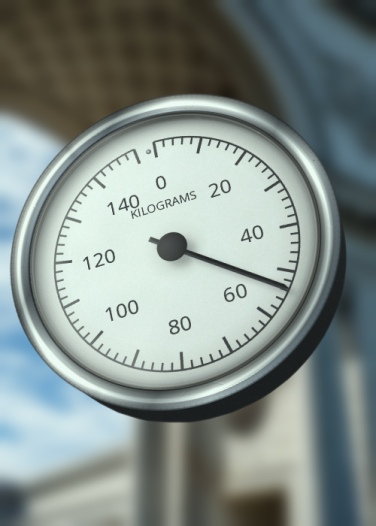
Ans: {"value": 54, "unit": "kg"}
